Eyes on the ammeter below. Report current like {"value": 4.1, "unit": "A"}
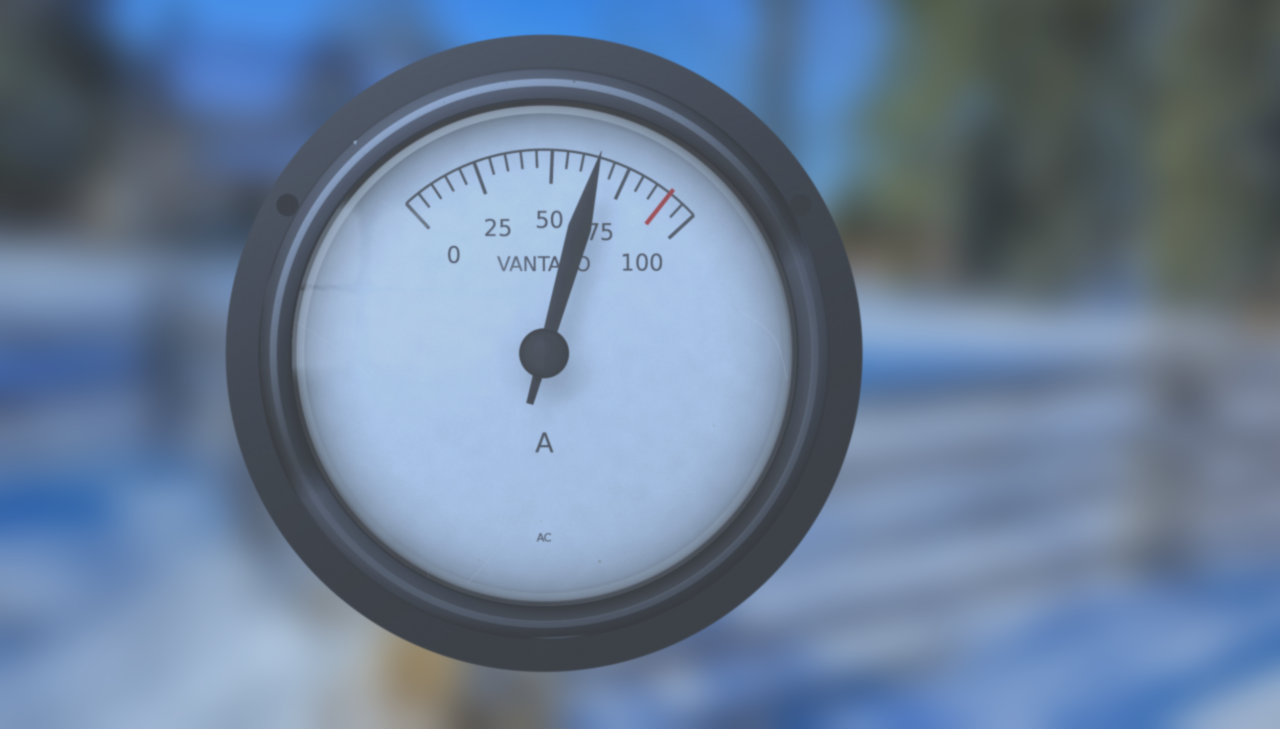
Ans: {"value": 65, "unit": "A"}
